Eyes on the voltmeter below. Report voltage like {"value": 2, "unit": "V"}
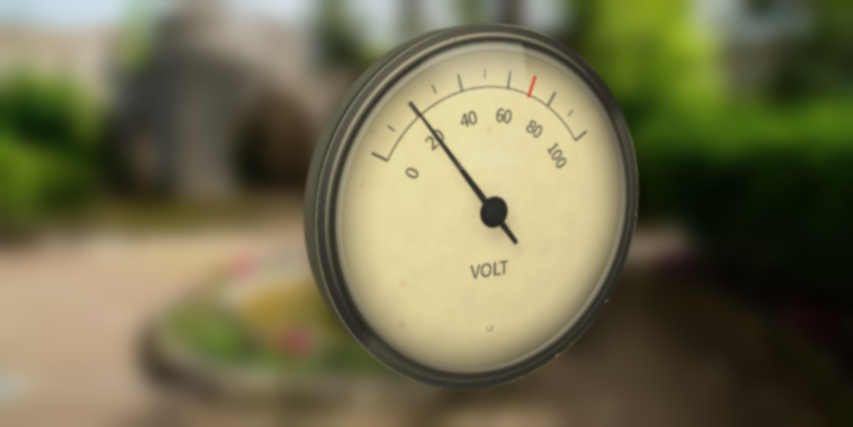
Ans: {"value": 20, "unit": "V"}
